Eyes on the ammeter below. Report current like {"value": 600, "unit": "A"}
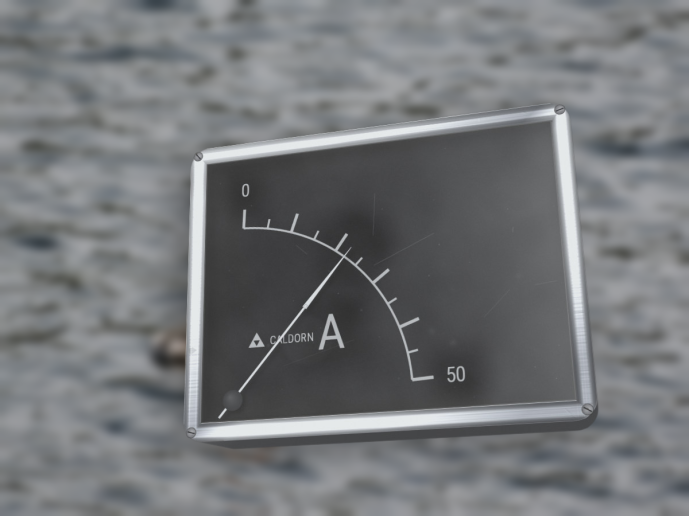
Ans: {"value": 22.5, "unit": "A"}
